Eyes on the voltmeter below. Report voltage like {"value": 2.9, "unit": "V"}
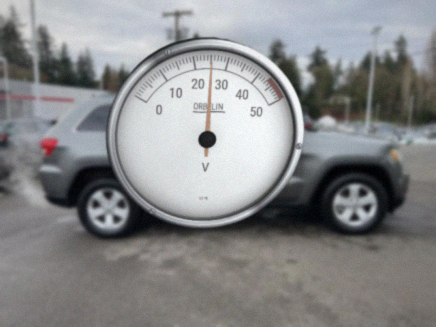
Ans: {"value": 25, "unit": "V"}
